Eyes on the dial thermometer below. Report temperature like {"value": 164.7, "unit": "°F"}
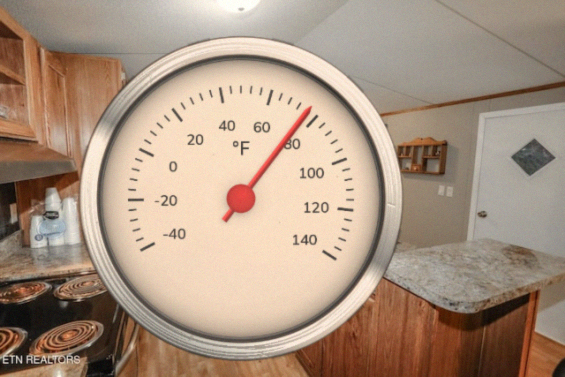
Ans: {"value": 76, "unit": "°F"}
